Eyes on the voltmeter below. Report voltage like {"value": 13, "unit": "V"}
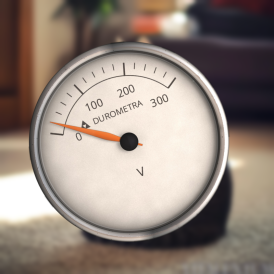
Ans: {"value": 20, "unit": "V"}
